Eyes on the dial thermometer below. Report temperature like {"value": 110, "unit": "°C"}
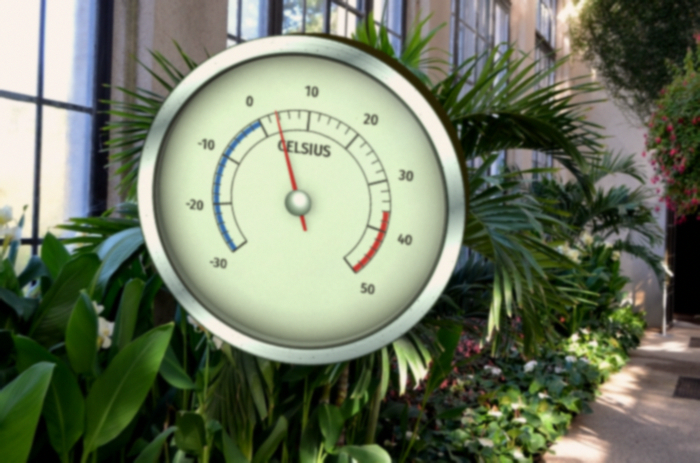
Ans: {"value": 4, "unit": "°C"}
